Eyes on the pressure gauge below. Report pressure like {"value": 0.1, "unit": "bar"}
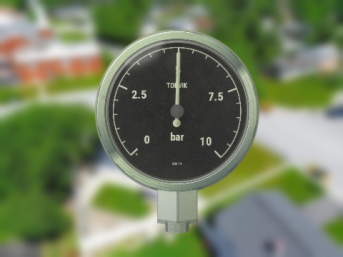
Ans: {"value": 5, "unit": "bar"}
